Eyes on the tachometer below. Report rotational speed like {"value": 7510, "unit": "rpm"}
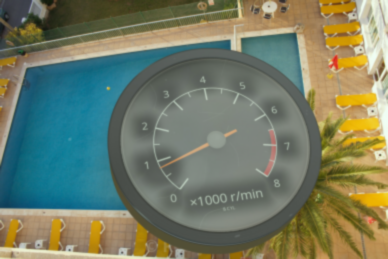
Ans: {"value": 750, "unit": "rpm"}
